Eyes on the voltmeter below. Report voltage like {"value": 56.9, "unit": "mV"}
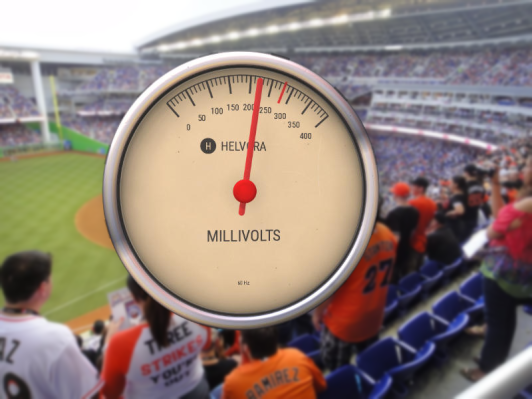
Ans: {"value": 220, "unit": "mV"}
